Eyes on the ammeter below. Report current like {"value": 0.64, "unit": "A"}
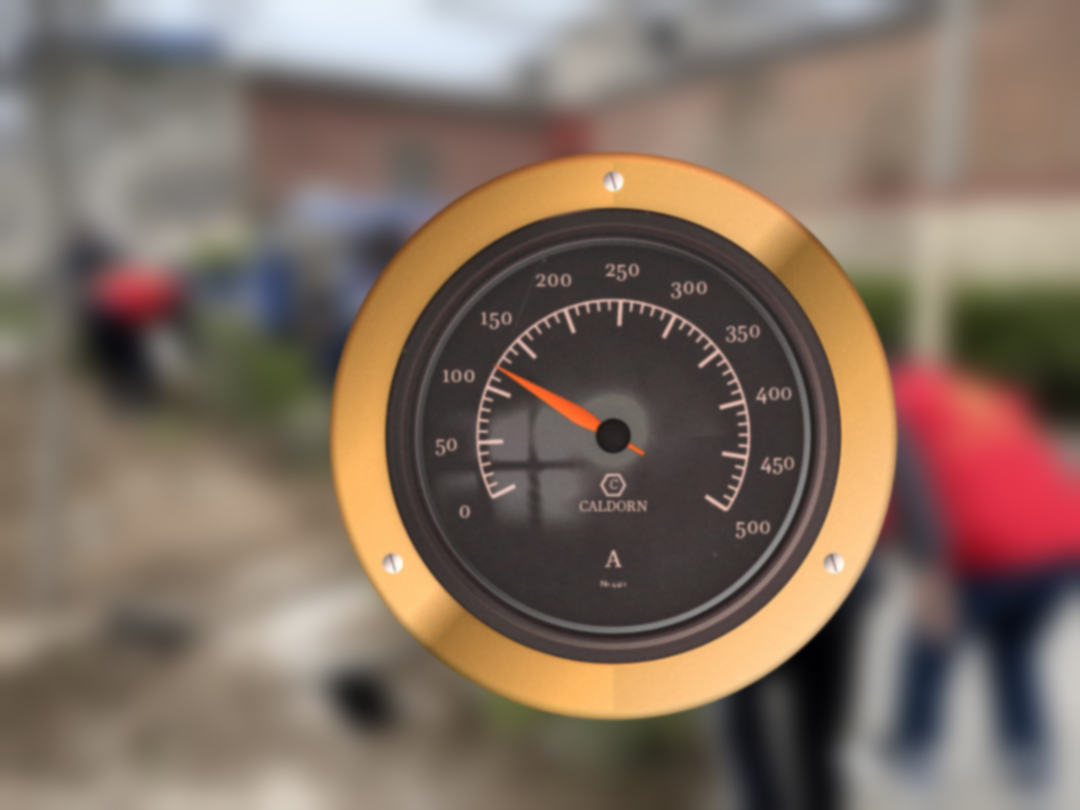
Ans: {"value": 120, "unit": "A"}
